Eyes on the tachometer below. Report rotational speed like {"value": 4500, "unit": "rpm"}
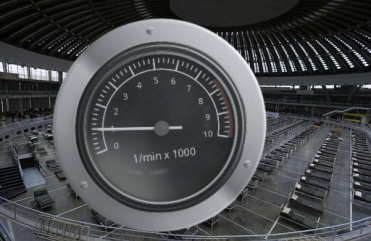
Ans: {"value": 1000, "unit": "rpm"}
